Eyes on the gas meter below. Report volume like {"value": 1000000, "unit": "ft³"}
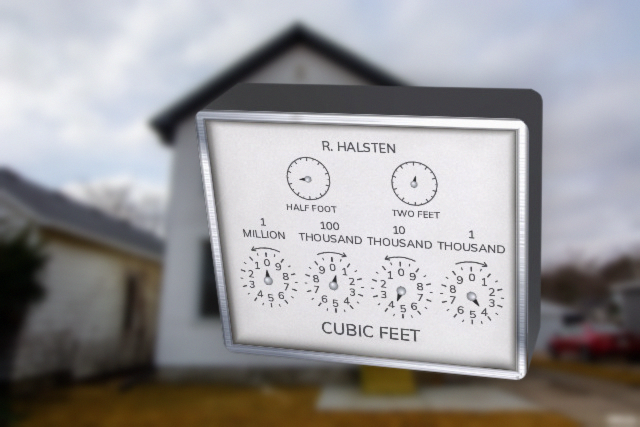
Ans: {"value": 4400, "unit": "ft³"}
